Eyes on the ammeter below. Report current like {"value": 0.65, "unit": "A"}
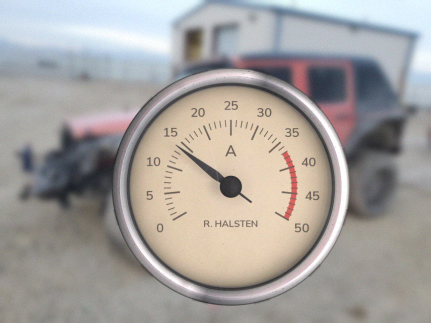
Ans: {"value": 14, "unit": "A"}
